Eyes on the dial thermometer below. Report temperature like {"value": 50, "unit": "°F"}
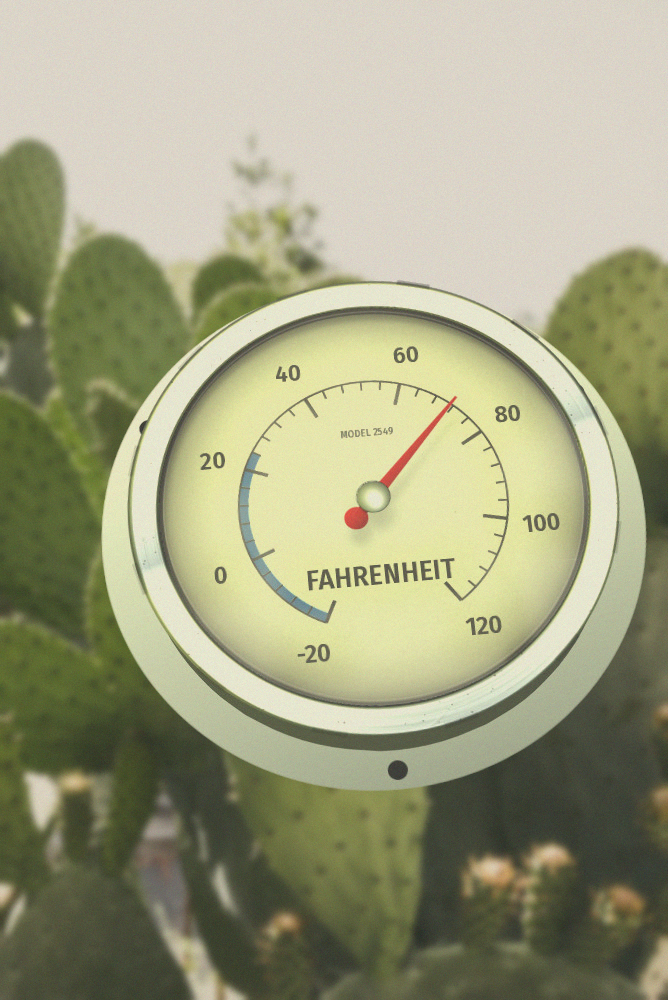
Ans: {"value": 72, "unit": "°F"}
